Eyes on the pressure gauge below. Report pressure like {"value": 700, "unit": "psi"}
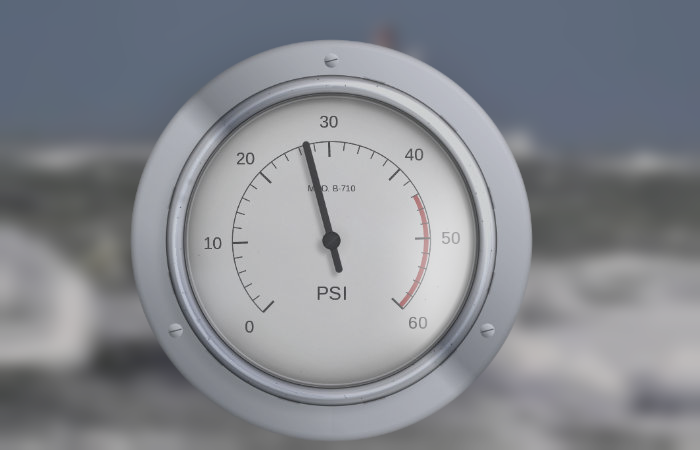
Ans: {"value": 27, "unit": "psi"}
